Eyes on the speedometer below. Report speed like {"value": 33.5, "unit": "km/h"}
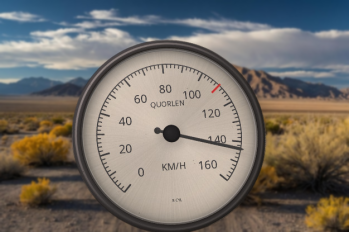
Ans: {"value": 144, "unit": "km/h"}
